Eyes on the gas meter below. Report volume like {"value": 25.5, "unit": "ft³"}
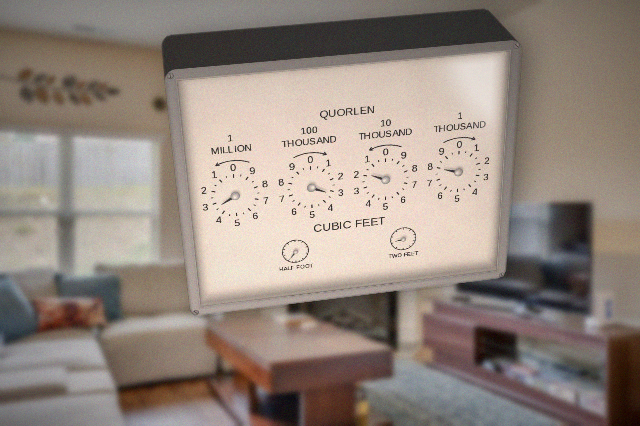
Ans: {"value": 331800, "unit": "ft³"}
